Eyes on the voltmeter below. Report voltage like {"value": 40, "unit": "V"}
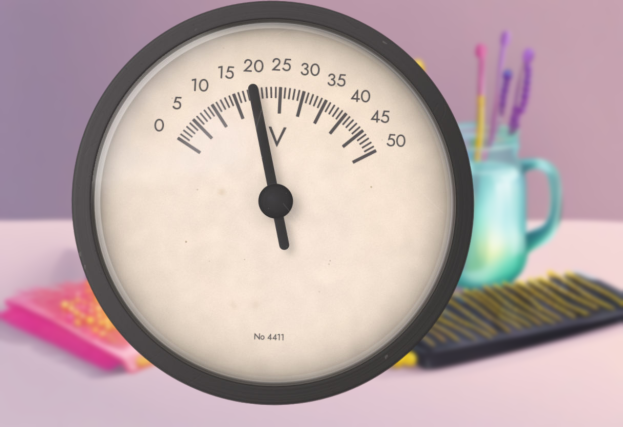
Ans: {"value": 19, "unit": "V"}
